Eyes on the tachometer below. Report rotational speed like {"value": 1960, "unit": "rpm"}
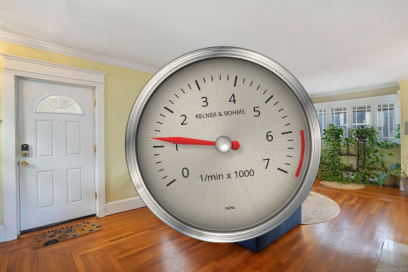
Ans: {"value": 1200, "unit": "rpm"}
